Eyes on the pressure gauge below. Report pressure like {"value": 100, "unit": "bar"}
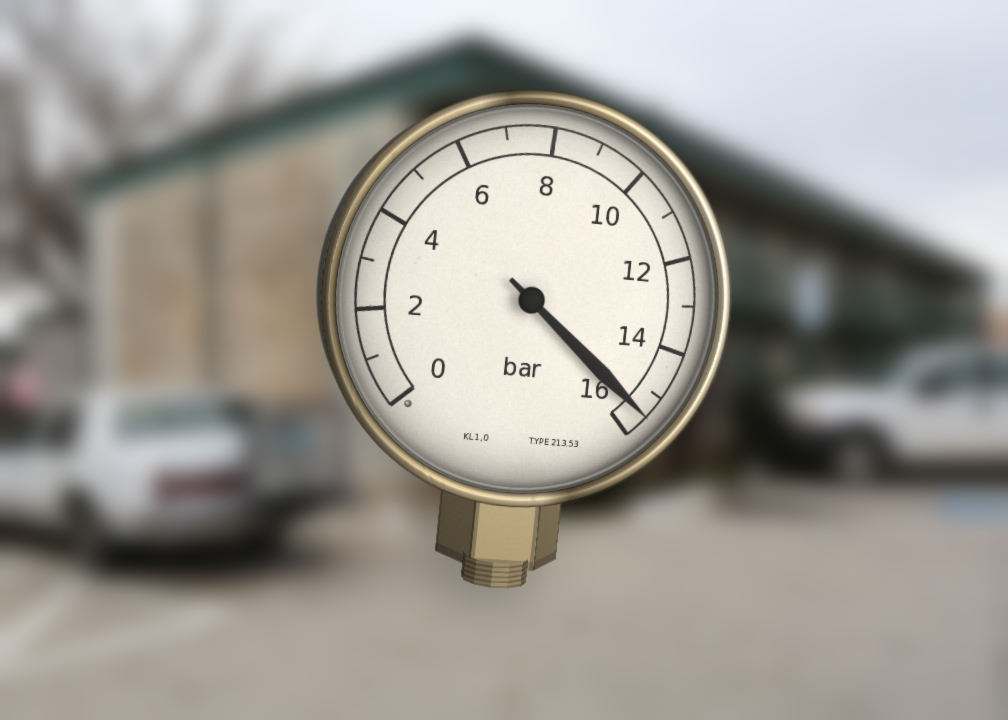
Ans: {"value": 15.5, "unit": "bar"}
